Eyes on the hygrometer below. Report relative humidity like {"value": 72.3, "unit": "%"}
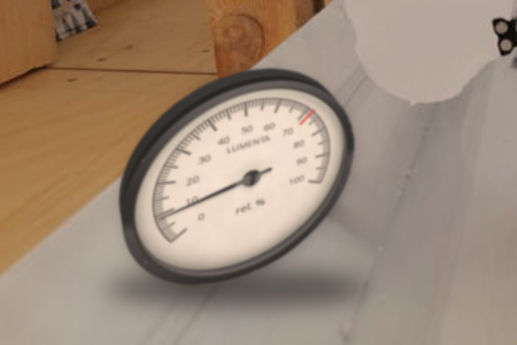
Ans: {"value": 10, "unit": "%"}
